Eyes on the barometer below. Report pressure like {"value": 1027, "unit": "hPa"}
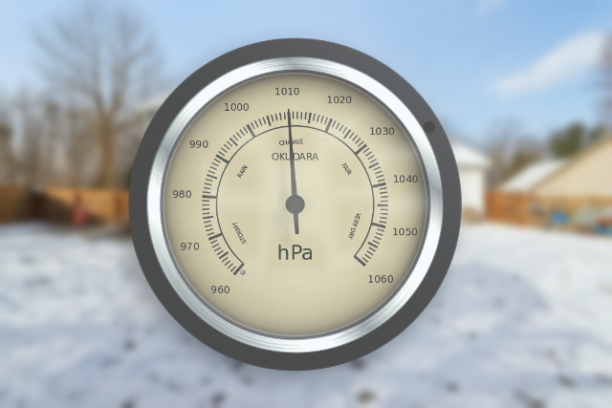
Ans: {"value": 1010, "unit": "hPa"}
